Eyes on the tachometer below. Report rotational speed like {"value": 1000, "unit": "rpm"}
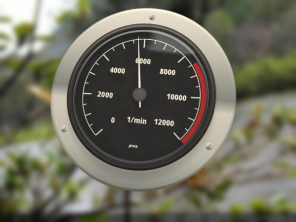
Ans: {"value": 5750, "unit": "rpm"}
